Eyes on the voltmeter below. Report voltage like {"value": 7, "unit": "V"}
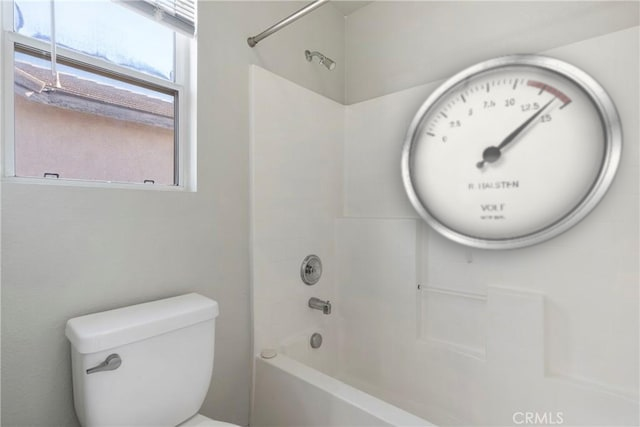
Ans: {"value": 14, "unit": "V"}
